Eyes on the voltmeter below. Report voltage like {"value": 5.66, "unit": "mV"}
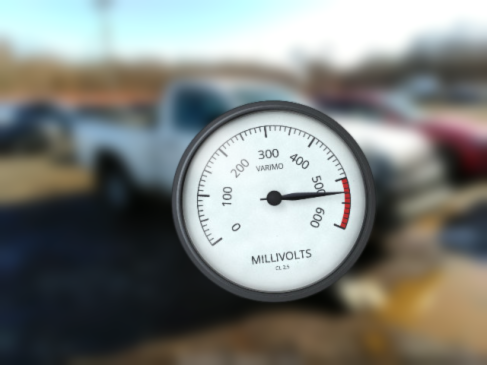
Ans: {"value": 530, "unit": "mV"}
